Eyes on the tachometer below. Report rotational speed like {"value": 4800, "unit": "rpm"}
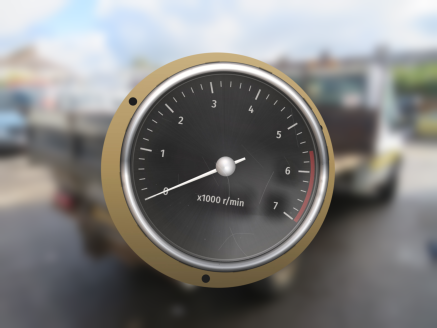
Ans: {"value": 0, "unit": "rpm"}
